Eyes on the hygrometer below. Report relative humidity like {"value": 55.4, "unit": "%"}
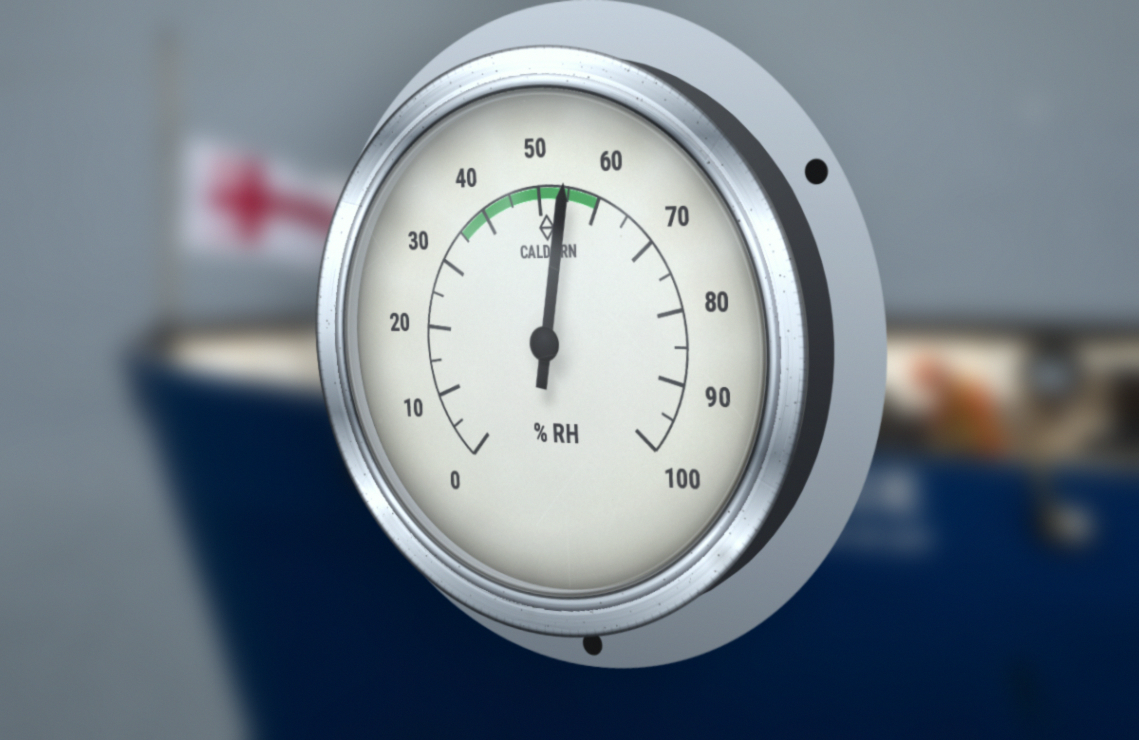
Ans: {"value": 55, "unit": "%"}
